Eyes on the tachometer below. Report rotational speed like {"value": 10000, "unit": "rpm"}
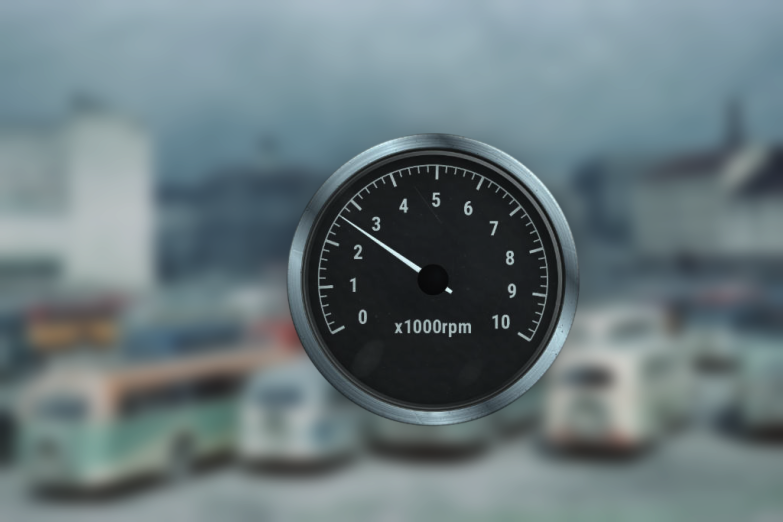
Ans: {"value": 2600, "unit": "rpm"}
